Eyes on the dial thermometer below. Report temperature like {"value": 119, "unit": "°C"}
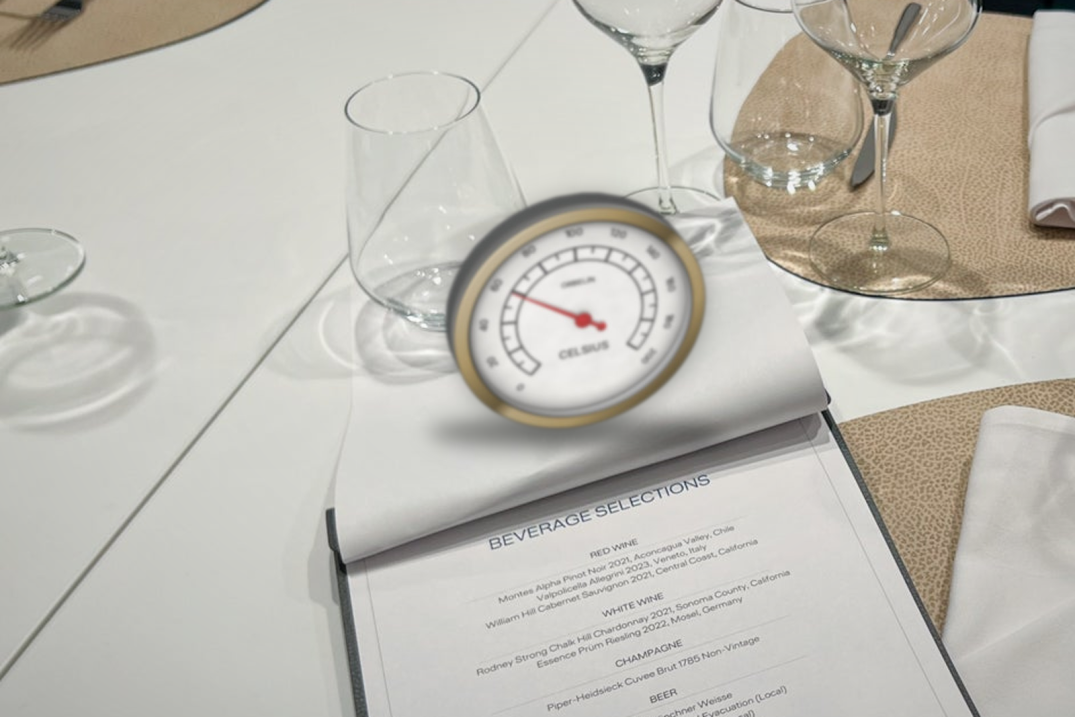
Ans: {"value": 60, "unit": "°C"}
